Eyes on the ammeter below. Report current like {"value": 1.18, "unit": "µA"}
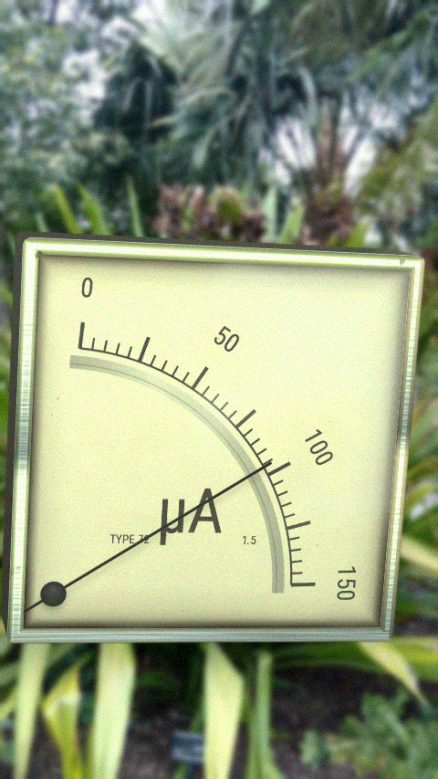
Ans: {"value": 95, "unit": "µA"}
